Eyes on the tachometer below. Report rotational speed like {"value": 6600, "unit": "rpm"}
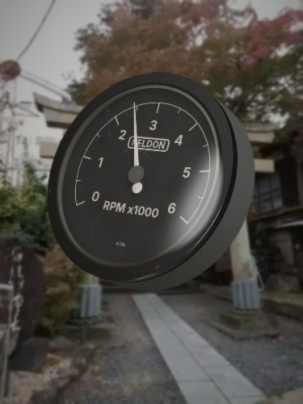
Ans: {"value": 2500, "unit": "rpm"}
